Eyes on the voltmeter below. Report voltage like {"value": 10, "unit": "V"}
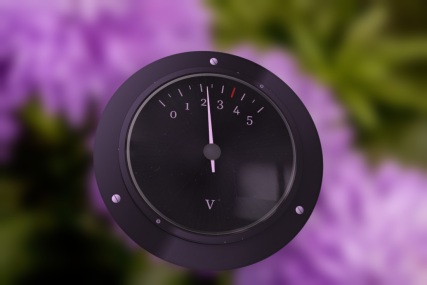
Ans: {"value": 2.25, "unit": "V"}
